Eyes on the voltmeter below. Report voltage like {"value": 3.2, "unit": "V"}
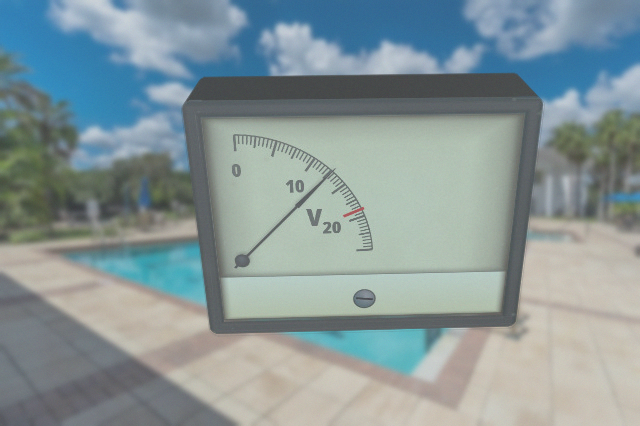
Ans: {"value": 12.5, "unit": "V"}
